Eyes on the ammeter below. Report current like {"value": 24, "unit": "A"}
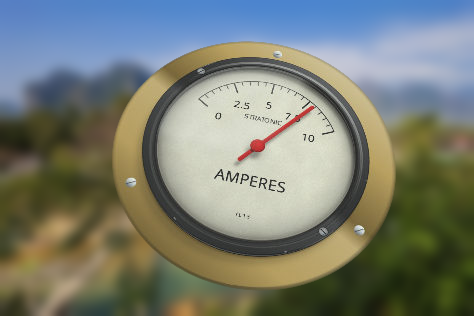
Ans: {"value": 8, "unit": "A"}
